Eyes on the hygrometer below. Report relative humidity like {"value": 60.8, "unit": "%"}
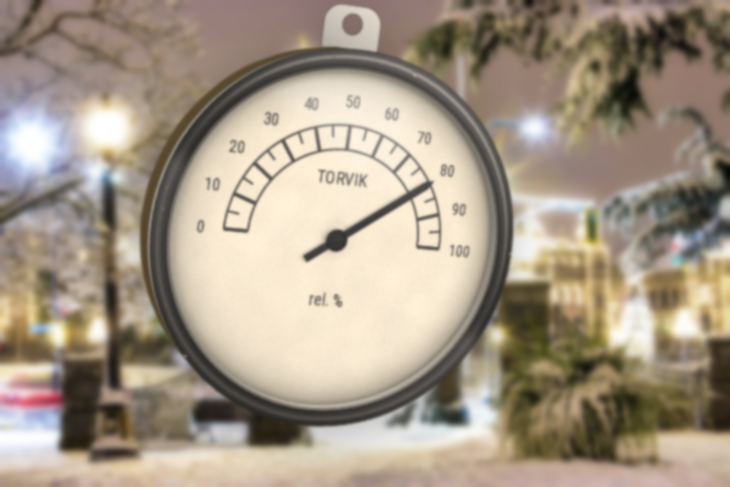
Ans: {"value": 80, "unit": "%"}
